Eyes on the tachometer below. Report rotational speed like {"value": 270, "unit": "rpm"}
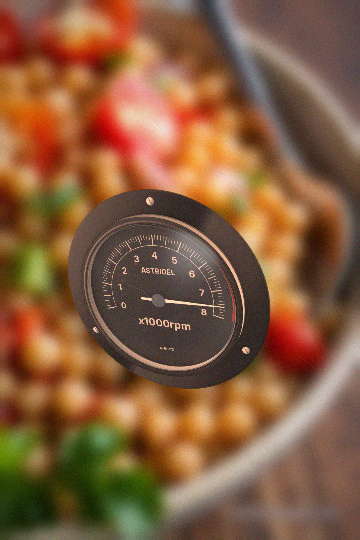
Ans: {"value": 7500, "unit": "rpm"}
